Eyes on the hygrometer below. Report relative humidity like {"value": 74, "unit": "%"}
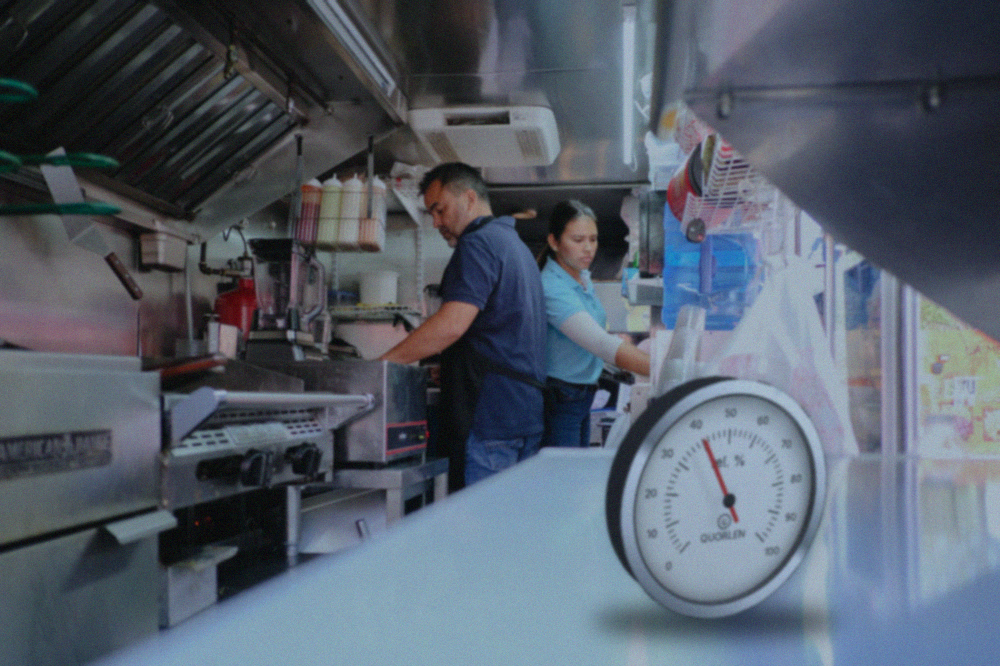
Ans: {"value": 40, "unit": "%"}
